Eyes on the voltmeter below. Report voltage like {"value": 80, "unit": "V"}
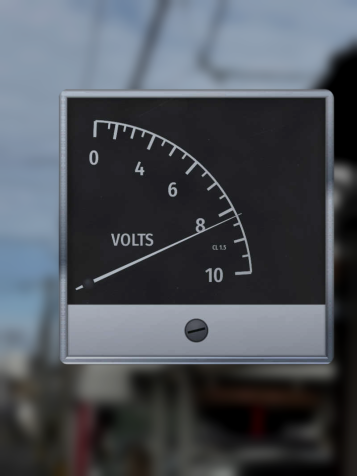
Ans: {"value": 8.25, "unit": "V"}
